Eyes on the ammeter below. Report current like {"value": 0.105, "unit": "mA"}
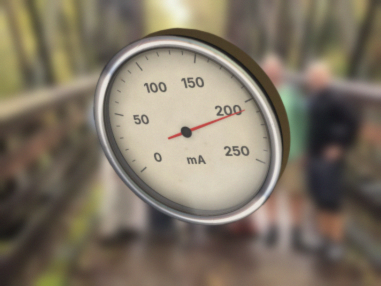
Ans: {"value": 205, "unit": "mA"}
